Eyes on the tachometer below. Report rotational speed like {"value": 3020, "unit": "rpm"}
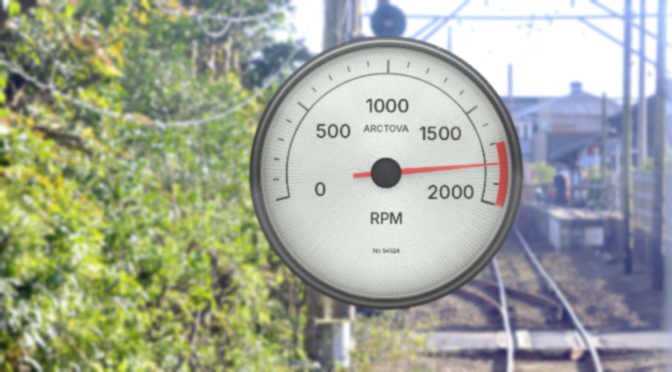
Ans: {"value": 1800, "unit": "rpm"}
